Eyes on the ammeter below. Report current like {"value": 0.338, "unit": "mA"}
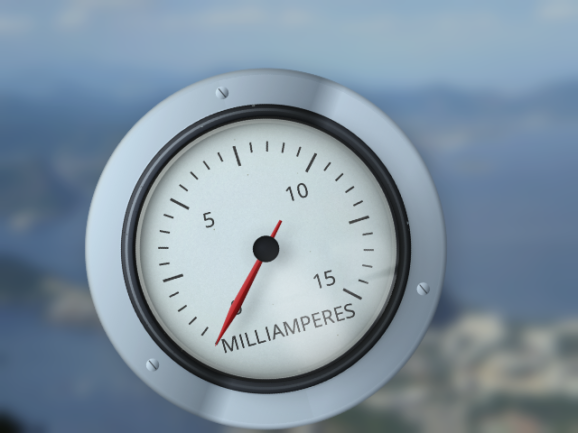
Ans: {"value": 0, "unit": "mA"}
